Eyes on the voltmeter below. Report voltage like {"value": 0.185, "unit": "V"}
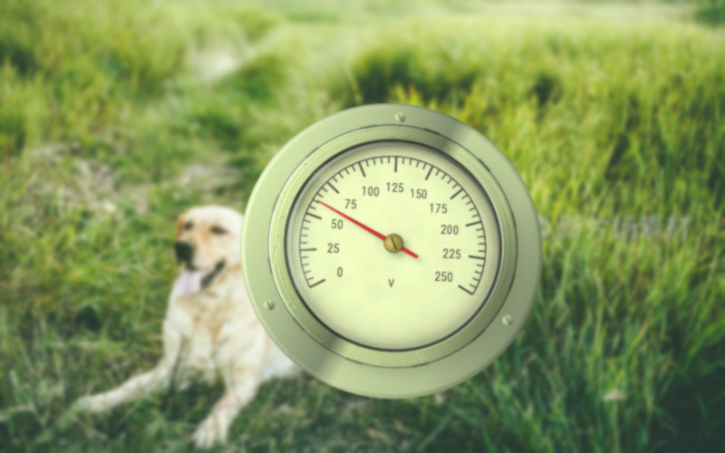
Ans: {"value": 60, "unit": "V"}
